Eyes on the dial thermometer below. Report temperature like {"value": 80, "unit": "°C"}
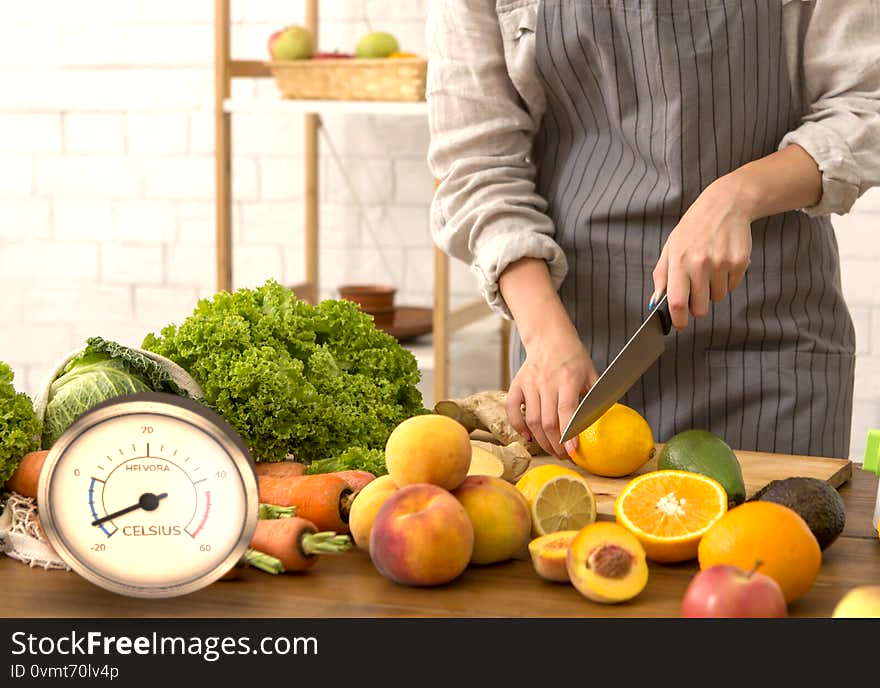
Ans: {"value": -14, "unit": "°C"}
